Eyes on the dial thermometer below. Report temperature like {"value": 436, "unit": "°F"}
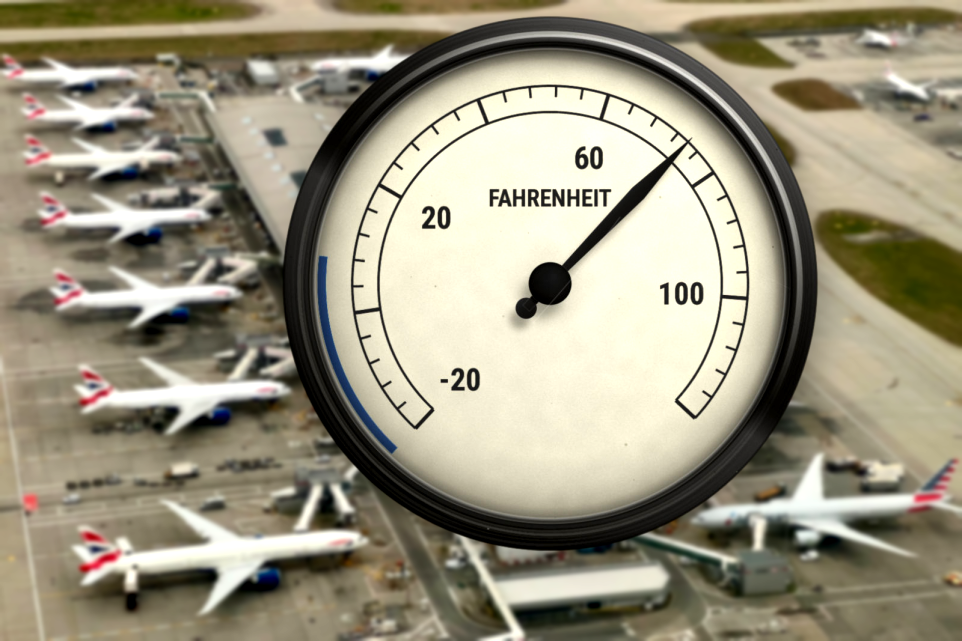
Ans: {"value": 74, "unit": "°F"}
